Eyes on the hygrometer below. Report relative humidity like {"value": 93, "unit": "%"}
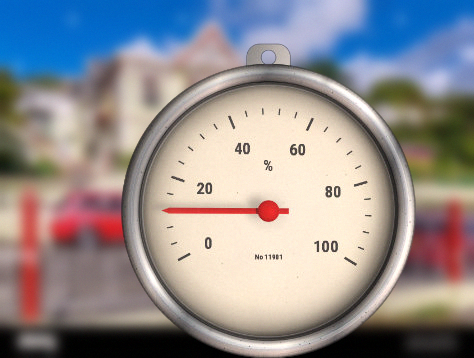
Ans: {"value": 12, "unit": "%"}
